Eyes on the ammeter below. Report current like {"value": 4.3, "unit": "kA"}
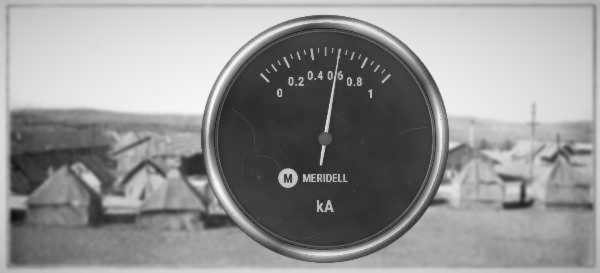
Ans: {"value": 0.6, "unit": "kA"}
